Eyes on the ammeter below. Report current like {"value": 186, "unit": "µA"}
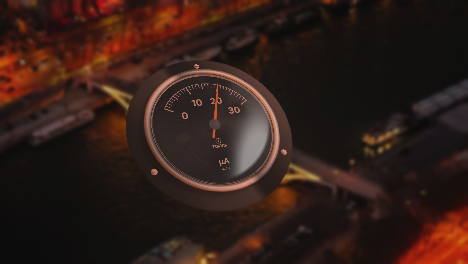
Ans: {"value": 20, "unit": "µA"}
